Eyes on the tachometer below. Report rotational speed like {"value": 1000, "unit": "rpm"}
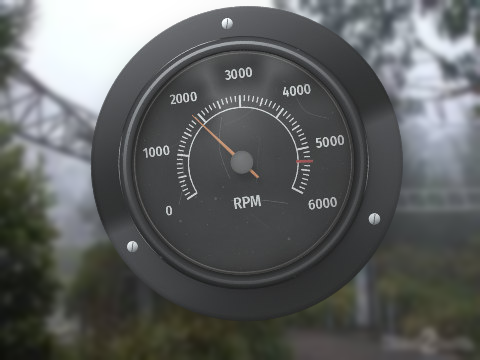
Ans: {"value": 1900, "unit": "rpm"}
